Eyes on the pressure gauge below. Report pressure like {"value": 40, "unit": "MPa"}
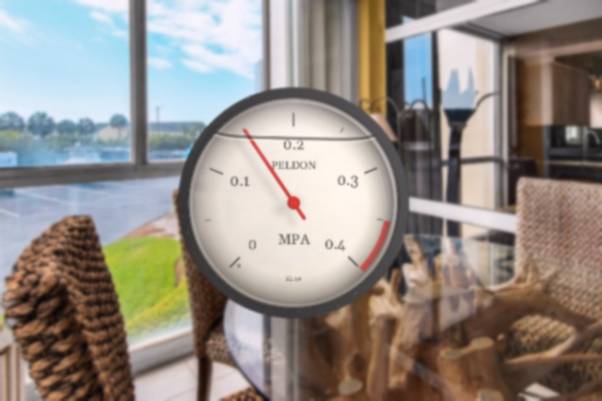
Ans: {"value": 0.15, "unit": "MPa"}
